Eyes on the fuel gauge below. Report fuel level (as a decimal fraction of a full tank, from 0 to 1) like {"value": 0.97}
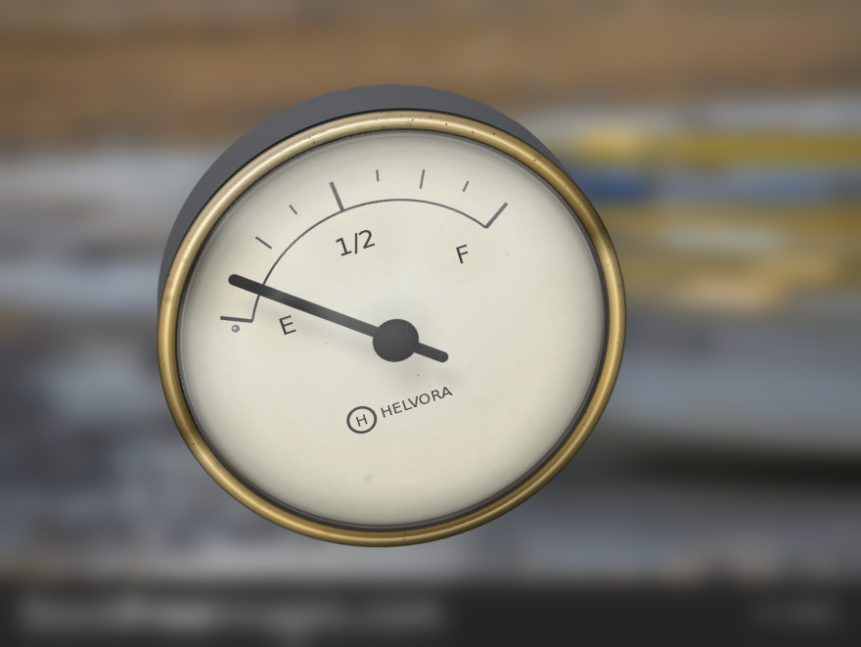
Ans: {"value": 0.125}
